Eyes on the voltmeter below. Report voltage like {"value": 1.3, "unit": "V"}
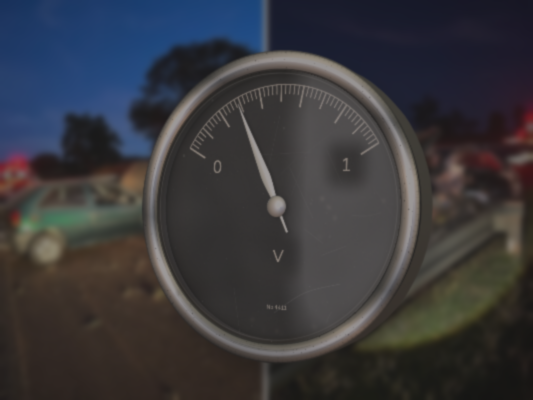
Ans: {"value": 0.3, "unit": "V"}
